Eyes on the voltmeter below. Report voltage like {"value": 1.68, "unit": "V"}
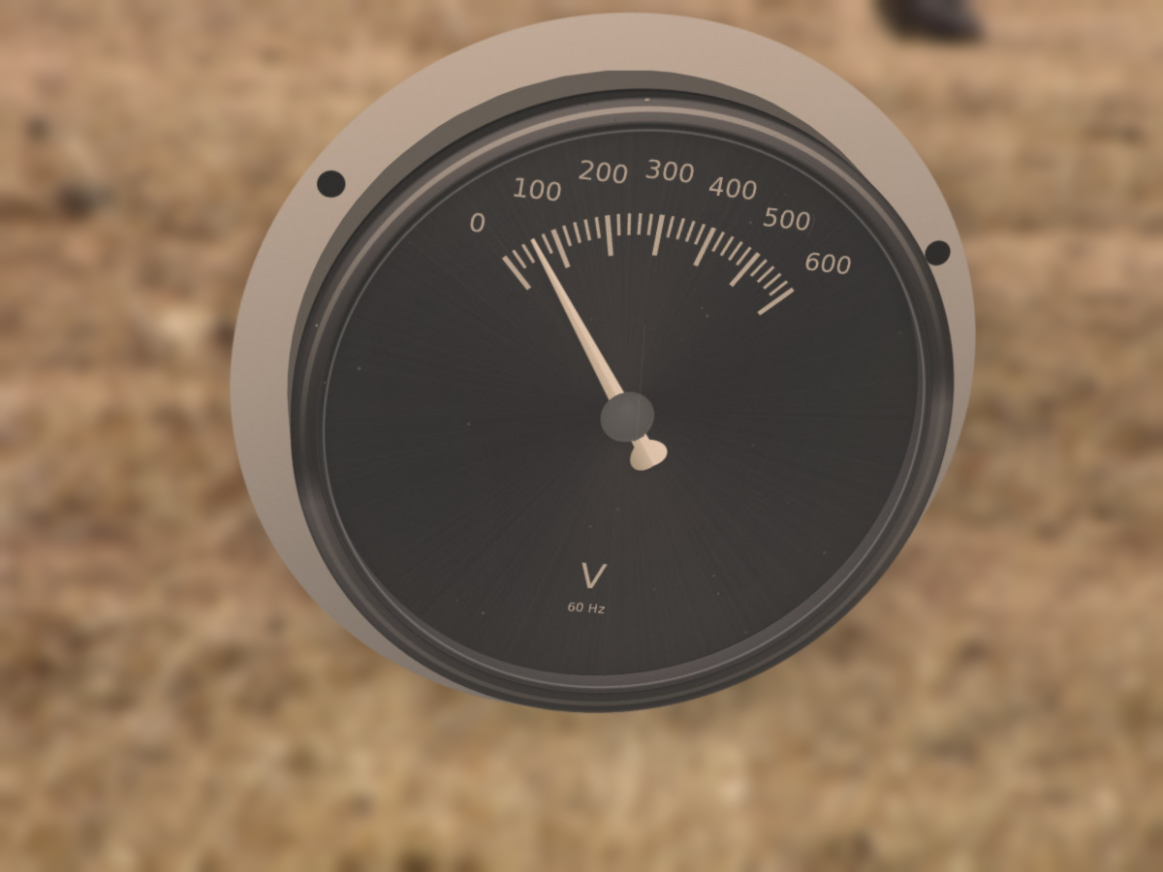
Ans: {"value": 60, "unit": "V"}
